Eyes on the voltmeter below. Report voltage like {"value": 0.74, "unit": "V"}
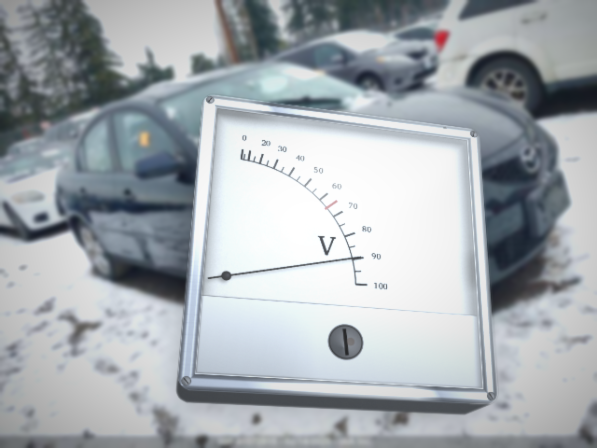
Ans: {"value": 90, "unit": "V"}
